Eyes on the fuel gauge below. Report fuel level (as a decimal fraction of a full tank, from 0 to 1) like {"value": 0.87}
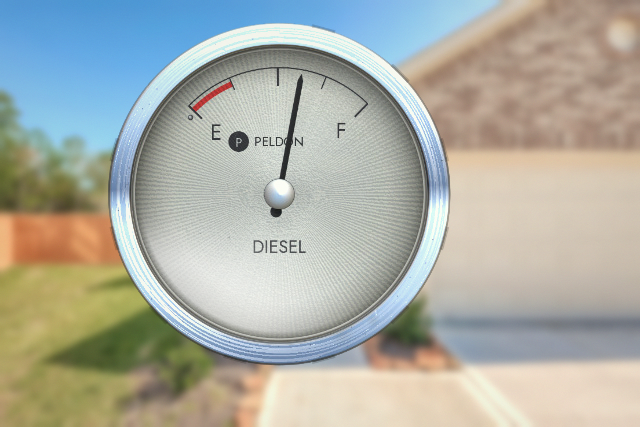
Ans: {"value": 0.625}
